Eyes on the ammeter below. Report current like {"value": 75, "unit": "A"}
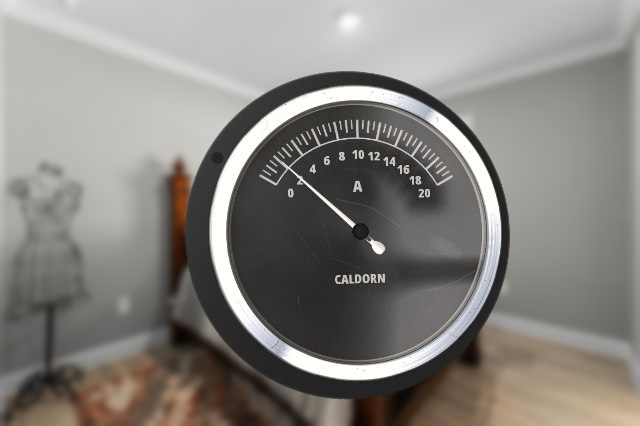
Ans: {"value": 2, "unit": "A"}
